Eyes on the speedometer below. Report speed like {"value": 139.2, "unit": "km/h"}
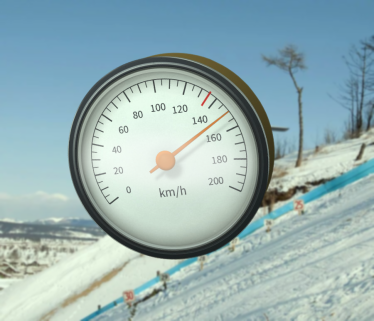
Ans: {"value": 150, "unit": "km/h"}
